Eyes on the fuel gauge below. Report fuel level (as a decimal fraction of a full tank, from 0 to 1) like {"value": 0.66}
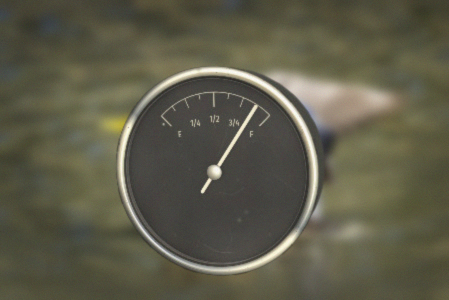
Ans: {"value": 0.875}
